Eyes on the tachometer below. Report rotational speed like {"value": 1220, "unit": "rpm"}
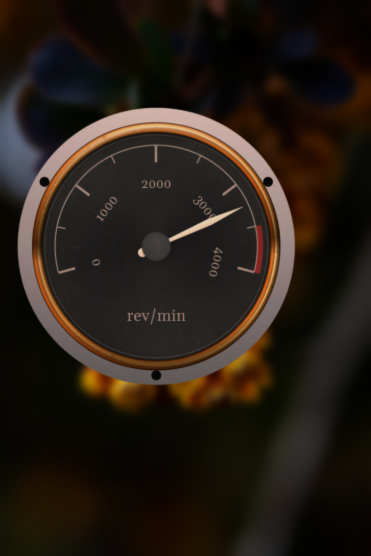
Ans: {"value": 3250, "unit": "rpm"}
